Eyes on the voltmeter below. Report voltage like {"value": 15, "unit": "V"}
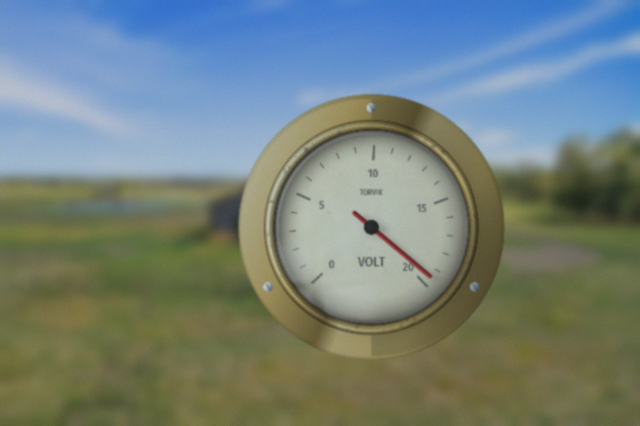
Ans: {"value": 19.5, "unit": "V"}
